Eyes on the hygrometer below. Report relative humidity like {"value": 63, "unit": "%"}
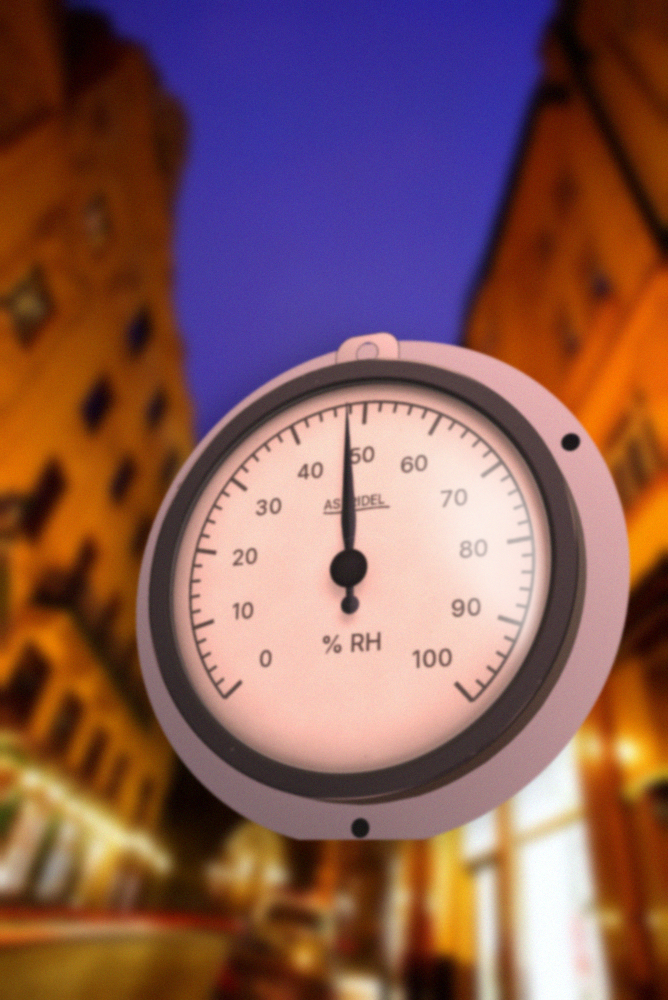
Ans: {"value": 48, "unit": "%"}
